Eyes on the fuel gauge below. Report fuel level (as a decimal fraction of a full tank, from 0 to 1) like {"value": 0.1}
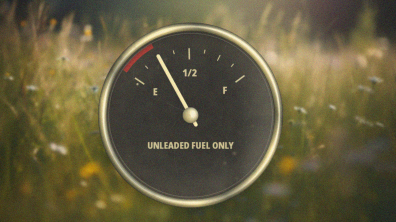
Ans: {"value": 0.25}
